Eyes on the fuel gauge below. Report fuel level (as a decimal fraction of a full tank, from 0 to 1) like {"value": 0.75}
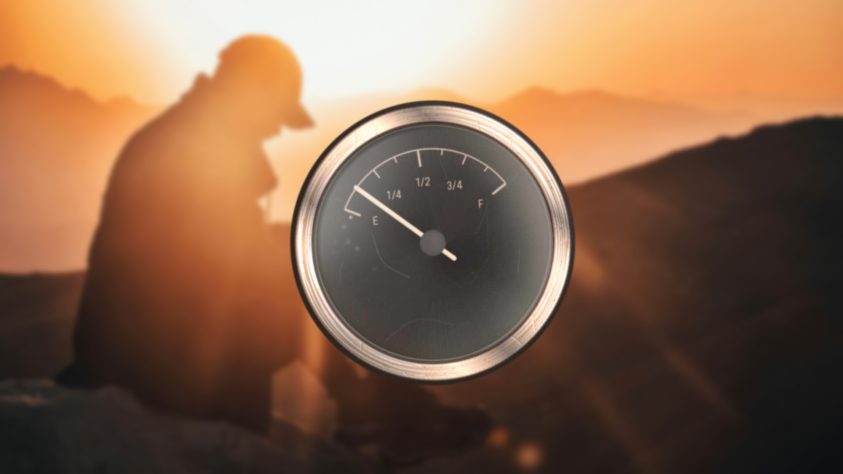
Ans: {"value": 0.125}
